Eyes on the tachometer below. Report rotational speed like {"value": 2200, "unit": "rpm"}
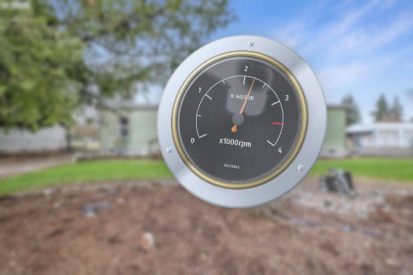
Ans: {"value": 2250, "unit": "rpm"}
